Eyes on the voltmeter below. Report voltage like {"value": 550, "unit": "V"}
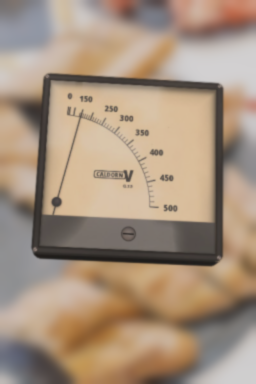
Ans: {"value": 150, "unit": "V"}
